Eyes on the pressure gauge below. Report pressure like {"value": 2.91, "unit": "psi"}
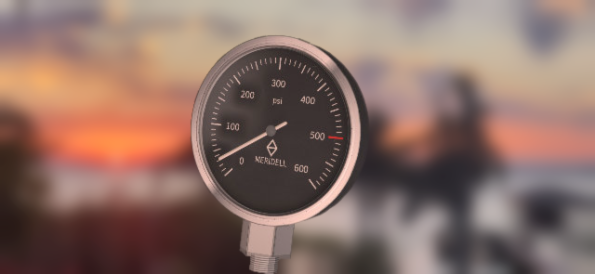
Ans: {"value": 30, "unit": "psi"}
